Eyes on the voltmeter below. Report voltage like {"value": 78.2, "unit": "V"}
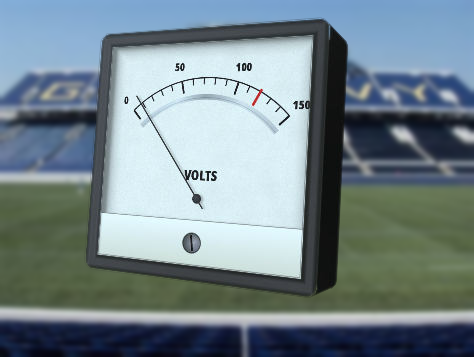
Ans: {"value": 10, "unit": "V"}
